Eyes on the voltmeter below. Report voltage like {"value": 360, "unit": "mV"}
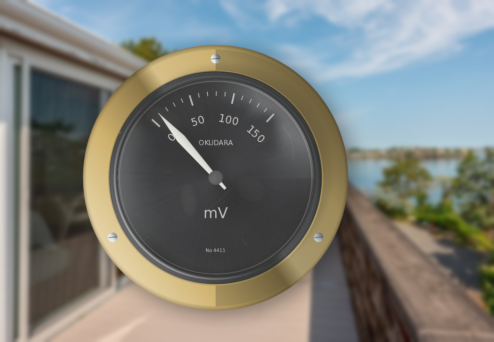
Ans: {"value": 10, "unit": "mV"}
